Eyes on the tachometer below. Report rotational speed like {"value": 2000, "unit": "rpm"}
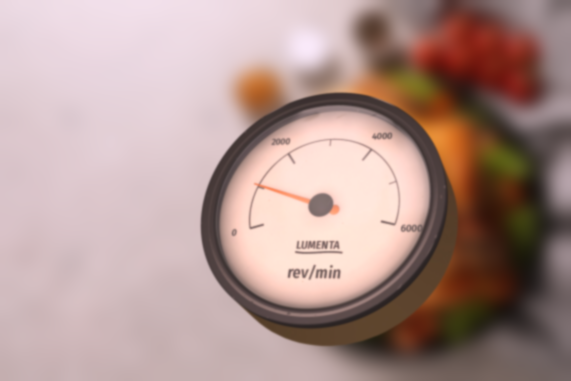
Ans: {"value": 1000, "unit": "rpm"}
